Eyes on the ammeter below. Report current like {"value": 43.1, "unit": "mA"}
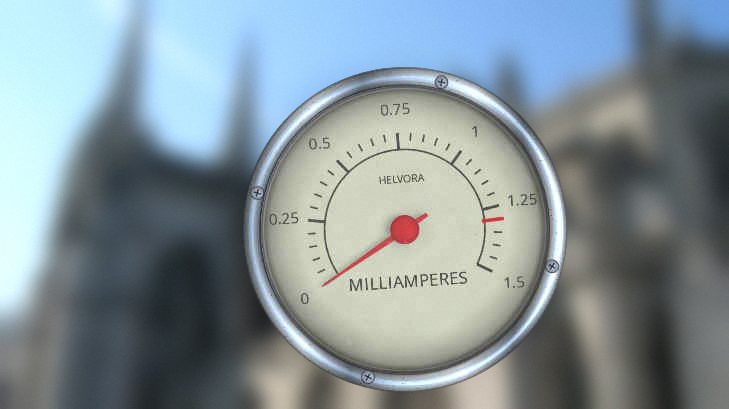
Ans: {"value": 0, "unit": "mA"}
